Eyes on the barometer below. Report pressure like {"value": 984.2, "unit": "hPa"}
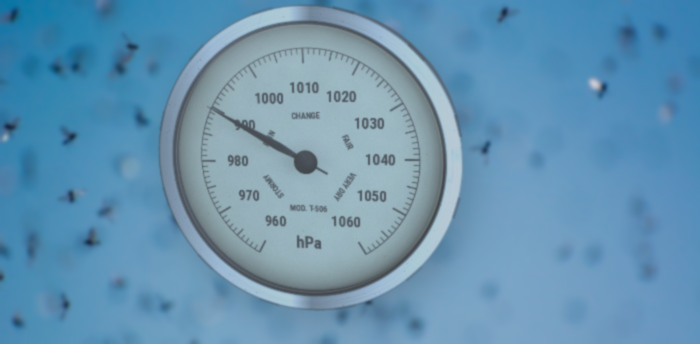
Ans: {"value": 990, "unit": "hPa"}
